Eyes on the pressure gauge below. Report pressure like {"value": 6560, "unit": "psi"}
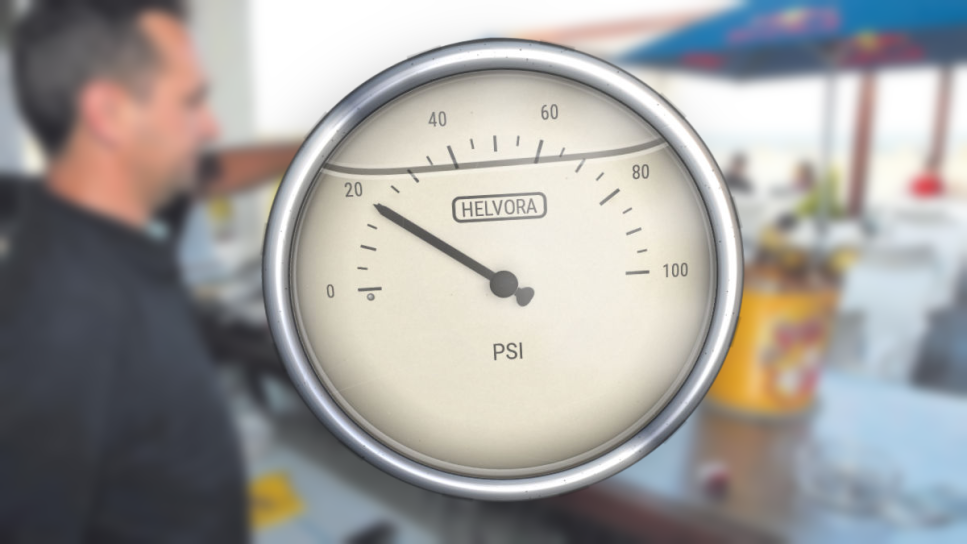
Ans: {"value": 20, "unit": "psi"}
